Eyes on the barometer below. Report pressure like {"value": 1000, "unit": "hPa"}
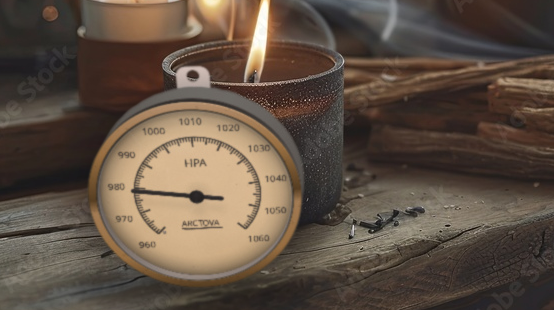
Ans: {"value": 980, "unit": "hPa"}
